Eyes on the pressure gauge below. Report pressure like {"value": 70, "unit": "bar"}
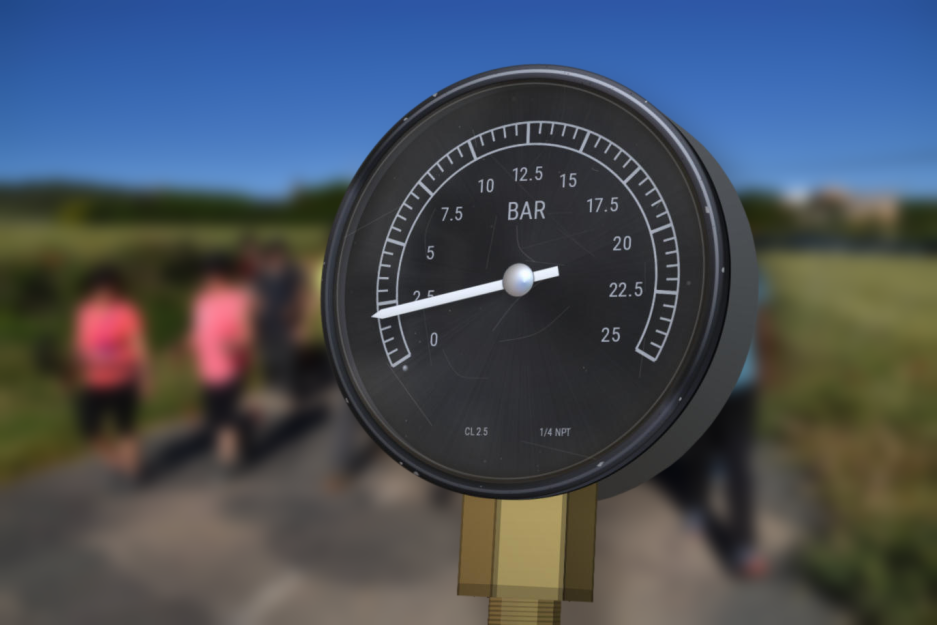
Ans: {"value": 2, "unit": "bar"}
